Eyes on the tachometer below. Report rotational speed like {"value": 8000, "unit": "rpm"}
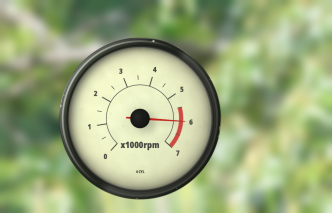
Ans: {"value": 6000, "unit": "rpm"}
